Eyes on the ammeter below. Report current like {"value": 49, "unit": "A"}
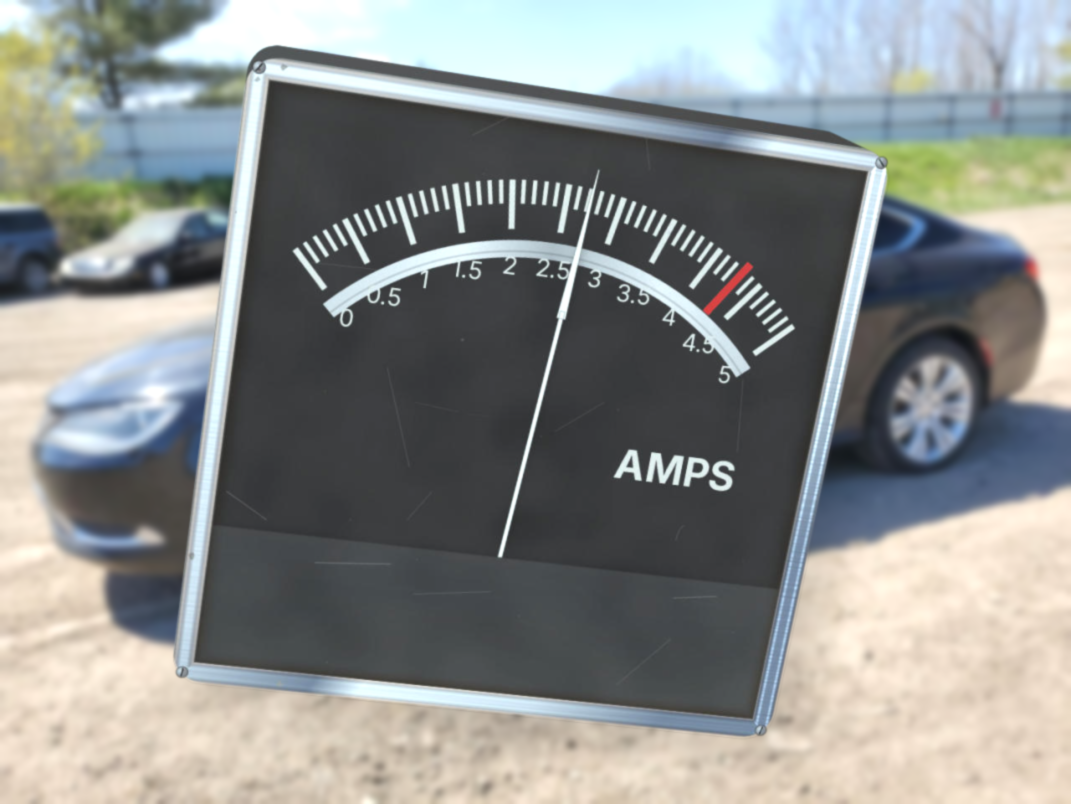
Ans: {"value": 2.7, "unit": "A"}
